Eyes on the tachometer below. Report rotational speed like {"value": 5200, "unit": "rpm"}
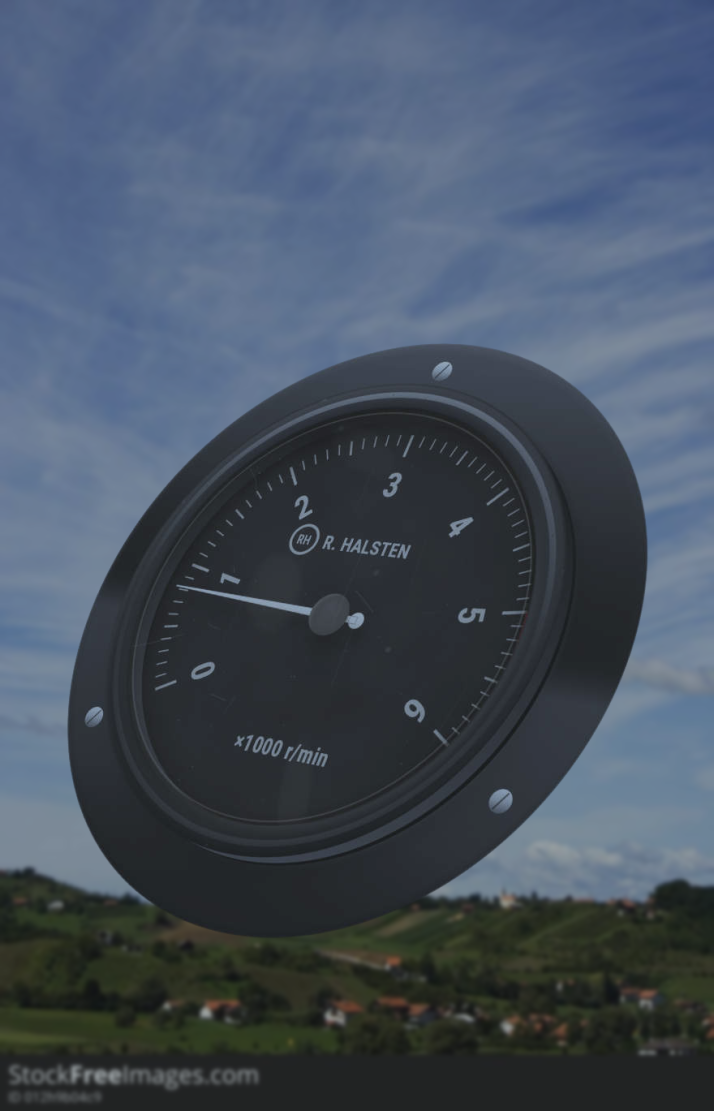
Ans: {"value": 800, "unit": "rpm"}
